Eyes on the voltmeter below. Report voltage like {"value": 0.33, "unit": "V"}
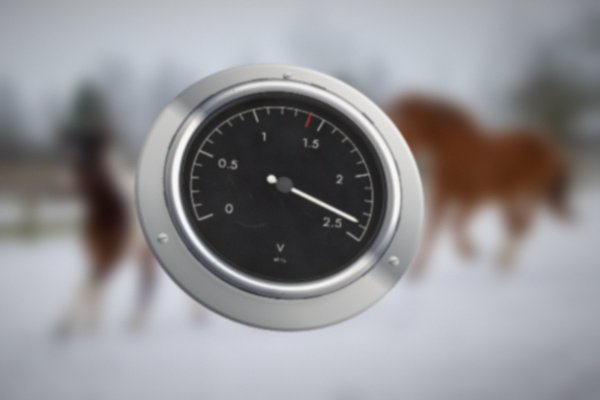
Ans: {"value": 2.4, "unit": "V"}
